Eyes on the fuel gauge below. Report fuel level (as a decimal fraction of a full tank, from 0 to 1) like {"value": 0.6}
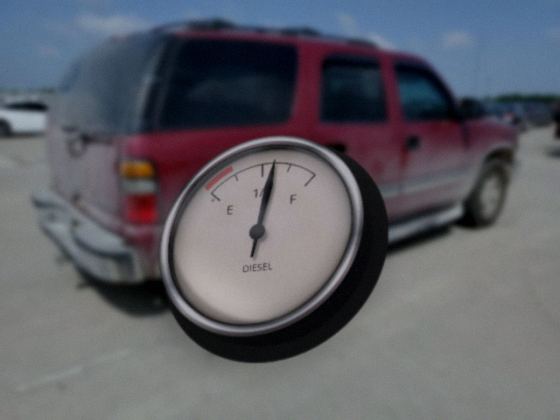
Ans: {"value": 0.625}
